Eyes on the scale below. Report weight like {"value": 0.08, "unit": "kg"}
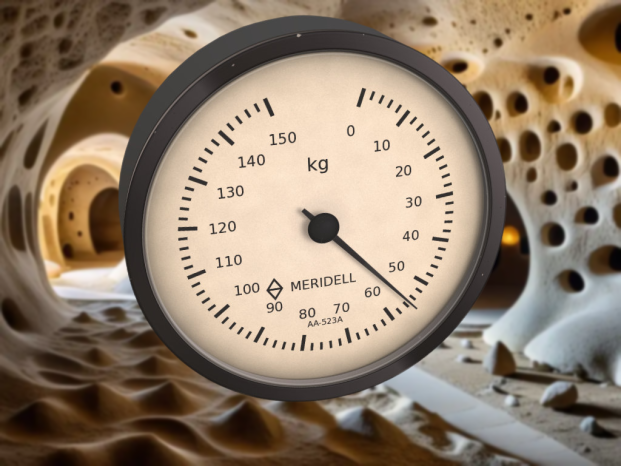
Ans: {"value": 55, "unit": "kg"}
